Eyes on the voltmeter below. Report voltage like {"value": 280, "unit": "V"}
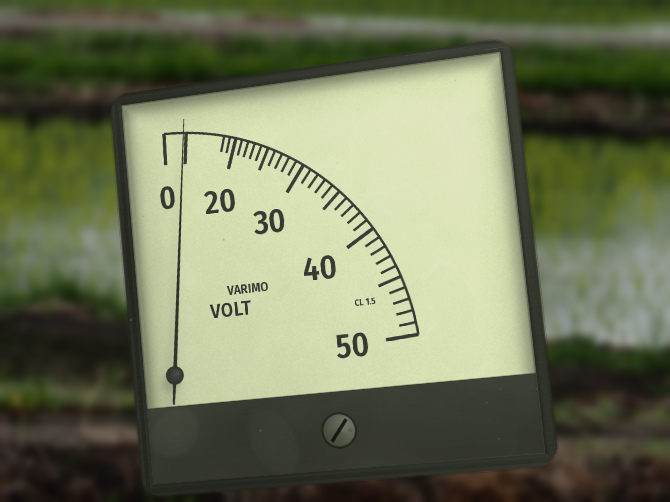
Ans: {"value": 10, "unit": "V"}
